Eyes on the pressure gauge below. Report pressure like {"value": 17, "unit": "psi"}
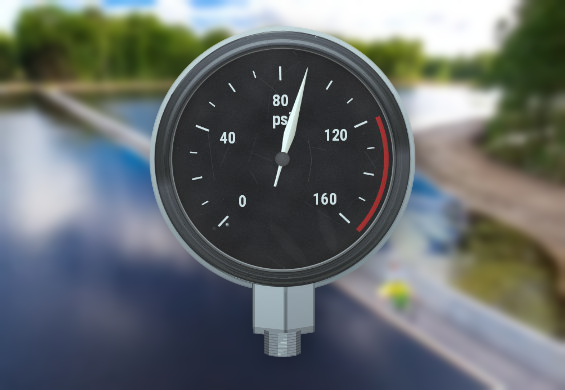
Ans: {"value": 90, "unit": "psi"}
